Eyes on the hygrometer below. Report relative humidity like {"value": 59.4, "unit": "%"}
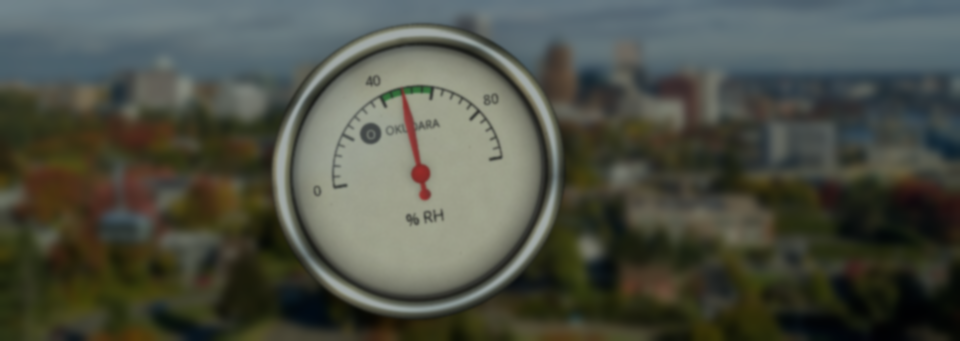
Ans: {"value": 48, "unit": "%"}
